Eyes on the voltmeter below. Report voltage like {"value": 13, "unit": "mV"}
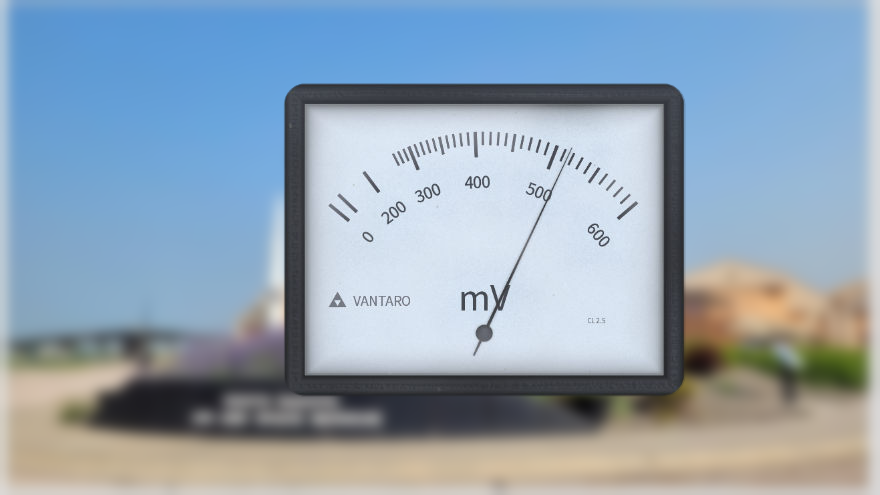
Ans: {"value": 515, "unit": "mV"}
